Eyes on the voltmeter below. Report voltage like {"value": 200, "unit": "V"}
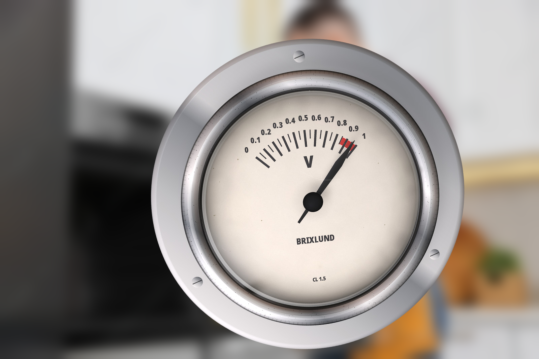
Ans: {"value": 0.95, "unit": "V"}
